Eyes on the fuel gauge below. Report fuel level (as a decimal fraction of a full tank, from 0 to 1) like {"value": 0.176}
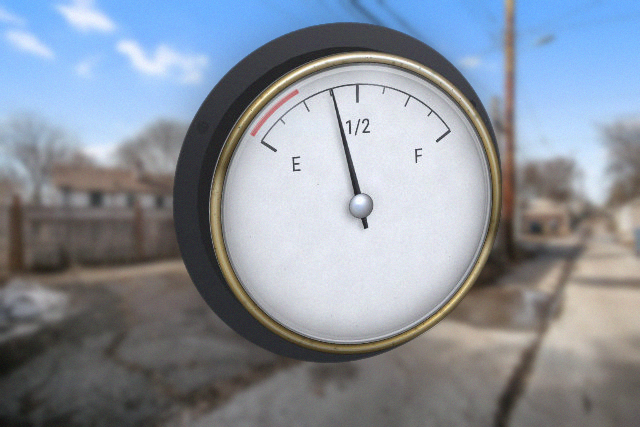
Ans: {"value": 0.375}
